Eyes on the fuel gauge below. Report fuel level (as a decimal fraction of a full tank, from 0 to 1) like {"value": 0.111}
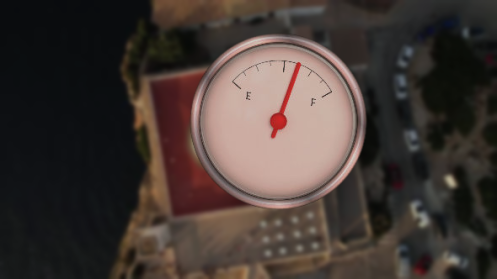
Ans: {"value": 0.625}
